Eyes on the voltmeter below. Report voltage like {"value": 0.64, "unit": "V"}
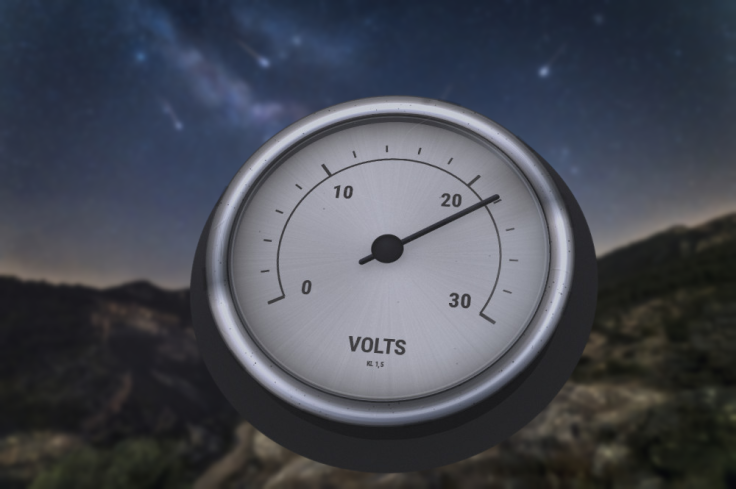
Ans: {"value": 22, "unit": "V"}
